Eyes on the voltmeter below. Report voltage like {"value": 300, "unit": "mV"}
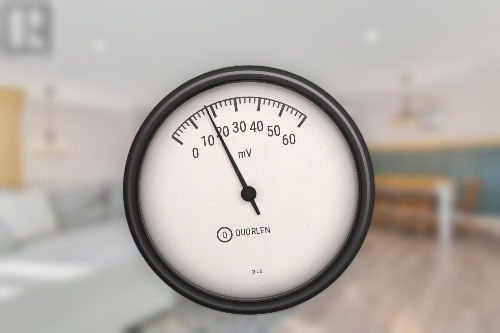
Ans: {"value": 18, "unit": "mV"}
